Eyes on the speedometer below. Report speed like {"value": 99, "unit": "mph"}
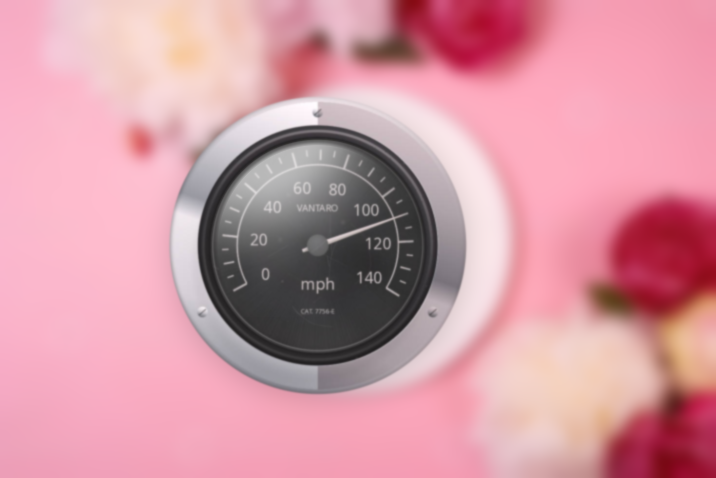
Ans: {"value": 110, "unit": "mph"}
